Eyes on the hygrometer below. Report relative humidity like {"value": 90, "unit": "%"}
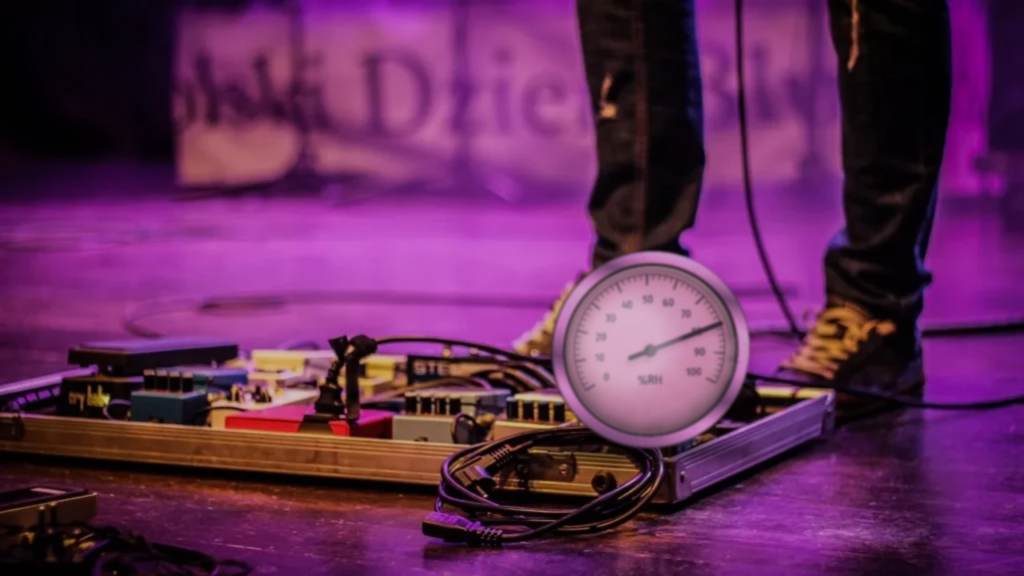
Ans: {"value": 80, "unit": "%"}
